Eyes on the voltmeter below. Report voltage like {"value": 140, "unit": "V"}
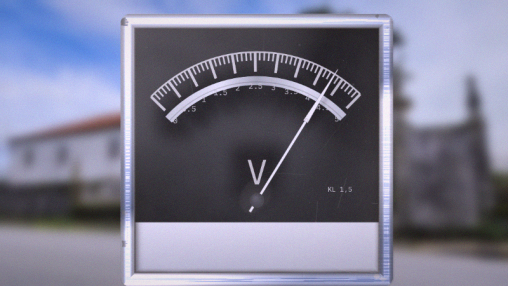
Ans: {"value": 4.3, "unit": "V"}
